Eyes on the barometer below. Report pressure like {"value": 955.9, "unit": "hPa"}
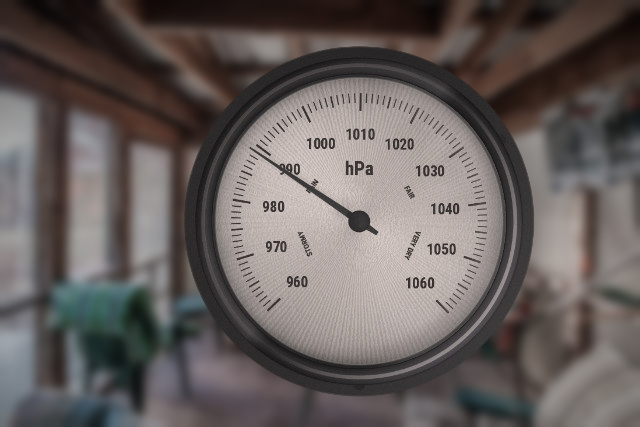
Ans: {"value": 989, "unit": "hPa"}
